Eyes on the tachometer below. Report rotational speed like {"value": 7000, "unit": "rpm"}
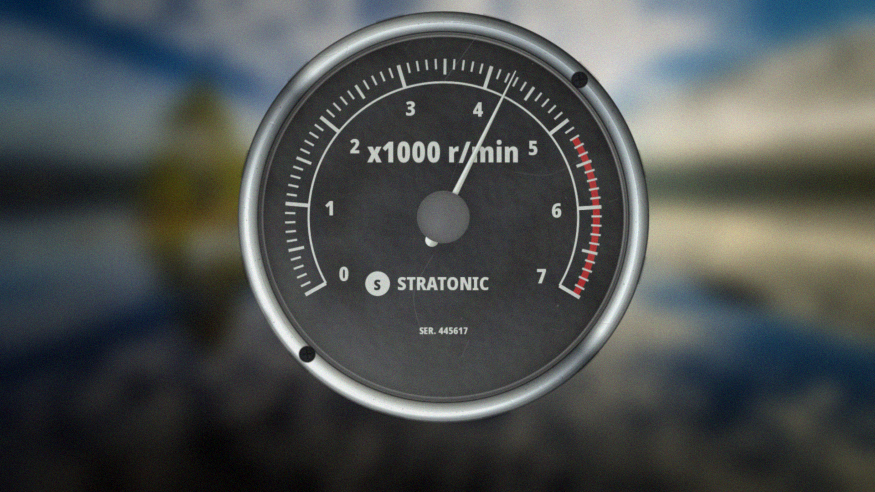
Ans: {"value": 4250, "unit": "rpm"}
